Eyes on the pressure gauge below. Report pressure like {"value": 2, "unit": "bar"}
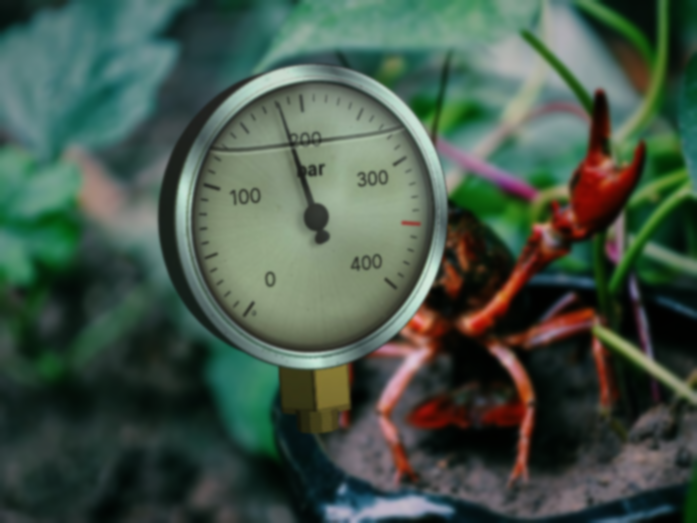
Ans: {"value": 180, "unit": "bar"}
